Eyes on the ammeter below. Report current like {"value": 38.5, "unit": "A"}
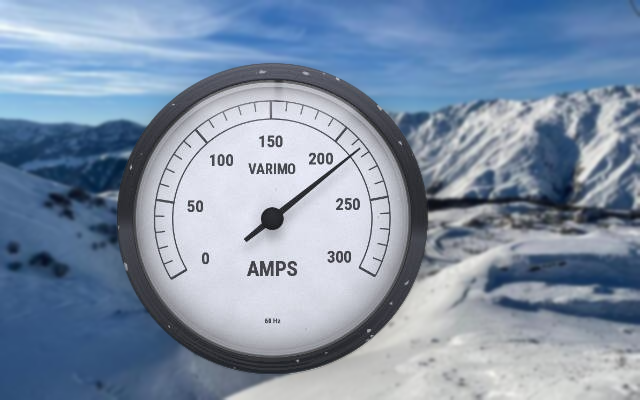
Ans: {"value": 215, "unit": "A"}
